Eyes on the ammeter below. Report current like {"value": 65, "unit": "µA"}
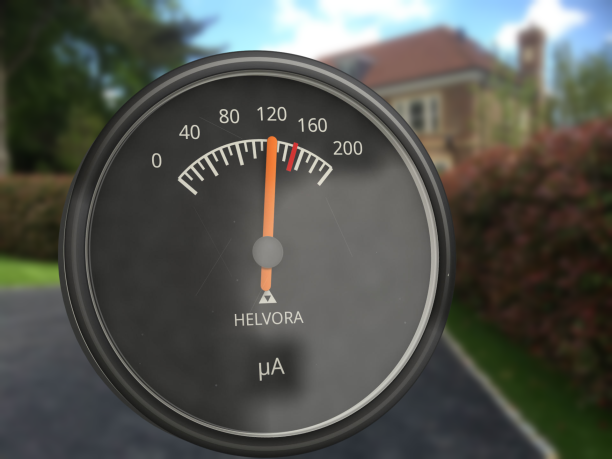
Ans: {"value": 120, "unit": "µA"}
